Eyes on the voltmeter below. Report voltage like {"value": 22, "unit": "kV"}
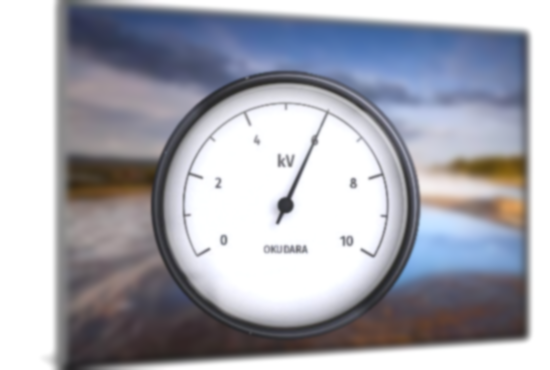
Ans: {"value": 6, "unit": "kV"}
